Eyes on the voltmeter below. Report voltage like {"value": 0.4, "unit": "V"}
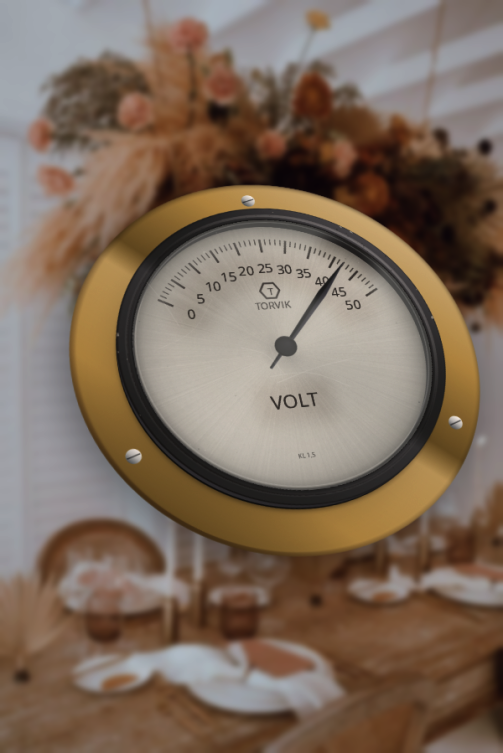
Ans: {"value": 42, "unit": "V"}
